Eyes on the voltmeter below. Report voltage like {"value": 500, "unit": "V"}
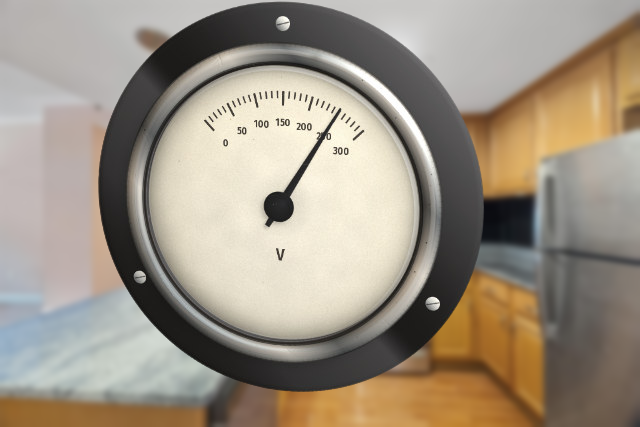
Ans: {"value": 250, "unit": "V"}
